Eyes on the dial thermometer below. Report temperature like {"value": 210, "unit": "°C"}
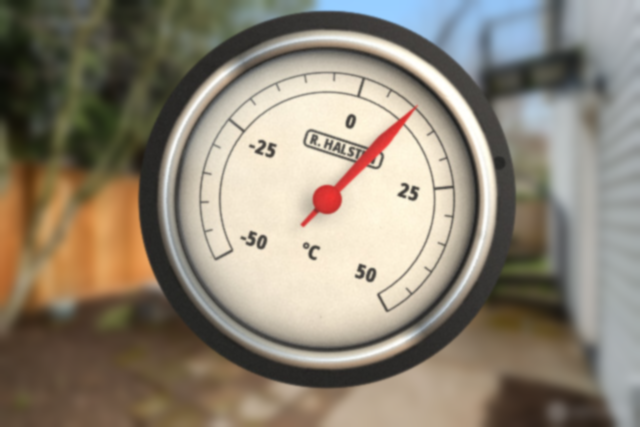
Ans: {"value": 10, "unit": "°C"}
